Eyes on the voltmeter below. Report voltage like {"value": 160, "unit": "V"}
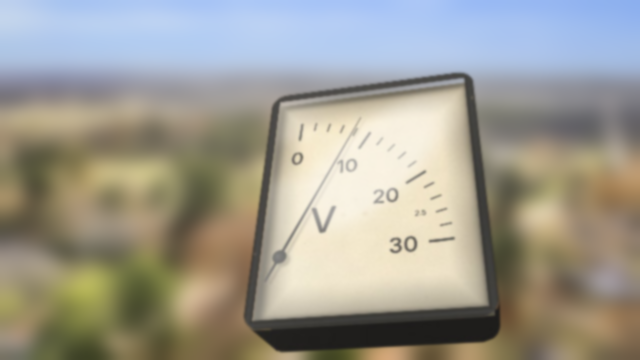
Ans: {"value": 8, "unit": "V"}
